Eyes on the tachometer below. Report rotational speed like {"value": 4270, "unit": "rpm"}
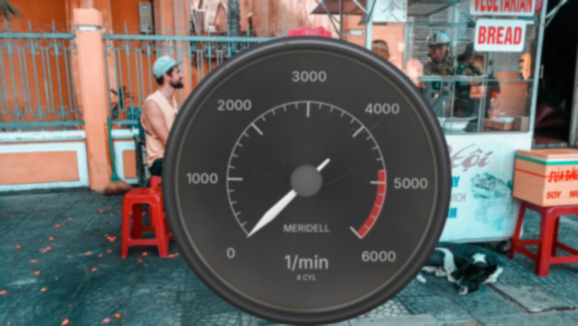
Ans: {"value": 0, "unit": "rpm"}
